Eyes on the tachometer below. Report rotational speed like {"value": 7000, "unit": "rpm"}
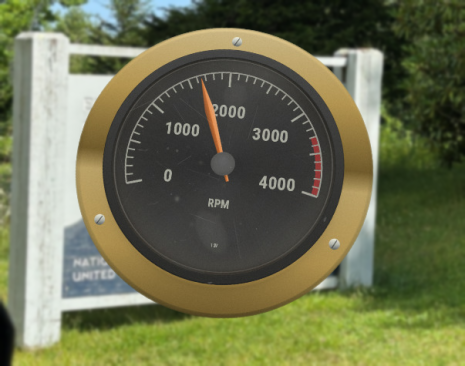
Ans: {"value": 1650, "unit": "rpm"}
